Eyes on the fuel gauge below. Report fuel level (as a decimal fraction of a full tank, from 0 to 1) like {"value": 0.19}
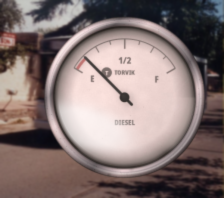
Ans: {"value": 0.125}
